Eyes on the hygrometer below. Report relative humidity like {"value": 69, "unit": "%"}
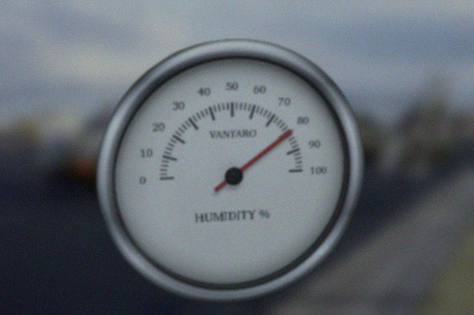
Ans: {"value": 80, "unit": "%"}
